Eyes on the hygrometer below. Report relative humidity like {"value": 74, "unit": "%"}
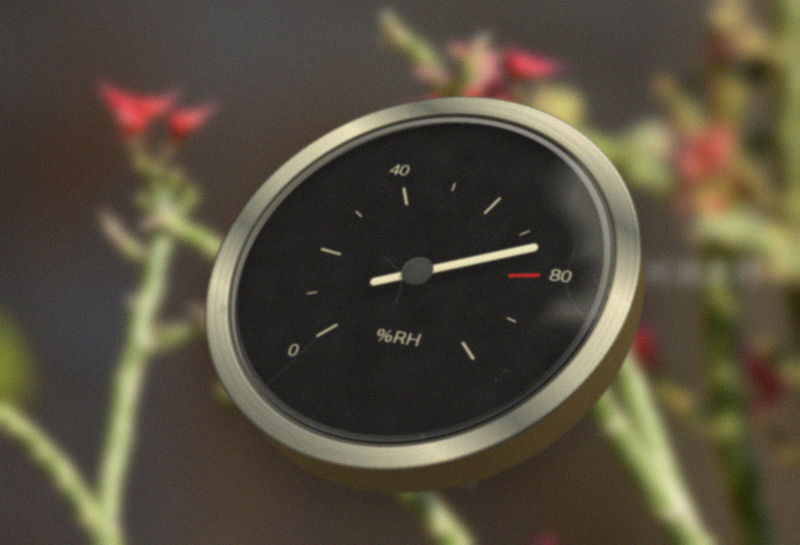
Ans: {"value": 75, "unit": "%"}
